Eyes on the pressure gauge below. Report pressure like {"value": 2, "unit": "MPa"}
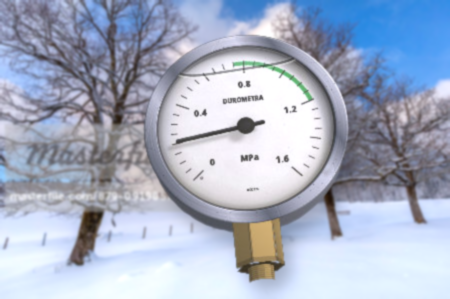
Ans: {"value": 0.2, "unit": "MPa"}
